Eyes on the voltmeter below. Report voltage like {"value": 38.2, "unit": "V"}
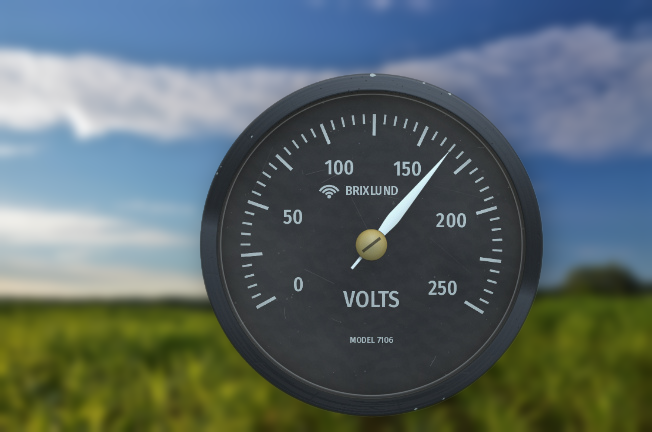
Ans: {"value": 165, "unit": "V"}
